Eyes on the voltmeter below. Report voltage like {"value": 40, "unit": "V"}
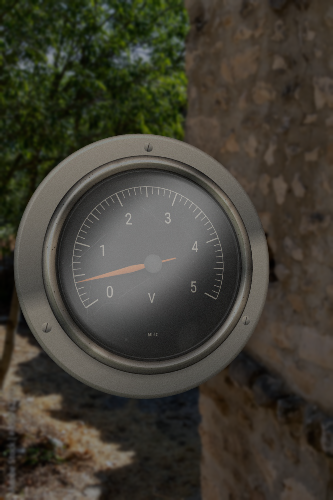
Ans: {"value": 0.4, "unit": "V"}
